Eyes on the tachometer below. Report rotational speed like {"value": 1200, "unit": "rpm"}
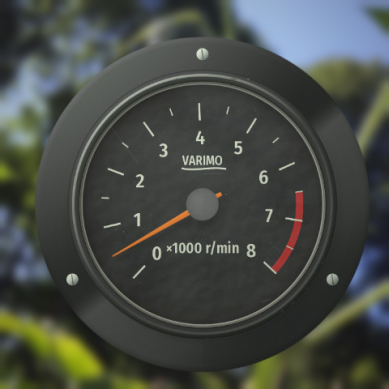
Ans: {"value": 500, "unit": "rpm"}
